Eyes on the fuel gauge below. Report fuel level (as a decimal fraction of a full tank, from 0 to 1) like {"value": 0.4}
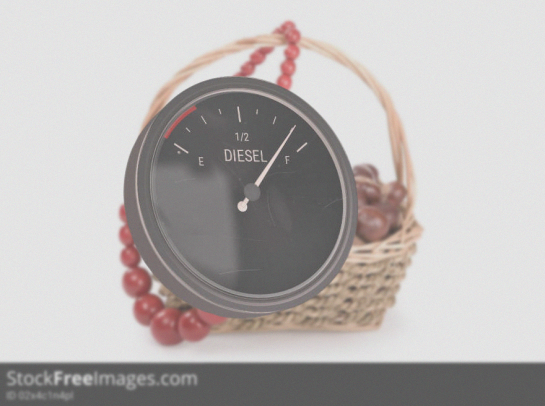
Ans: {"value": 0.875}
